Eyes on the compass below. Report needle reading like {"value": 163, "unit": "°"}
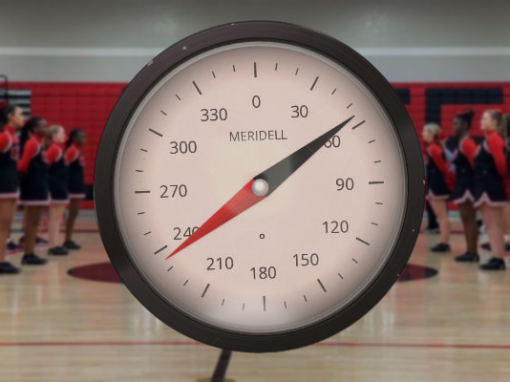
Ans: {"value": 235, "unit": "°"}
